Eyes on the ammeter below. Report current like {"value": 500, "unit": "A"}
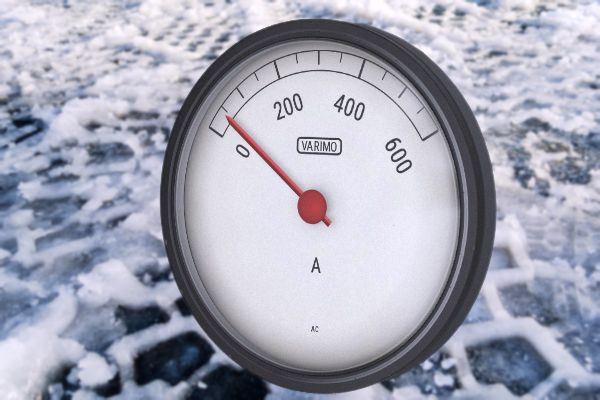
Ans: {"value": 50, "unit": "A"}
